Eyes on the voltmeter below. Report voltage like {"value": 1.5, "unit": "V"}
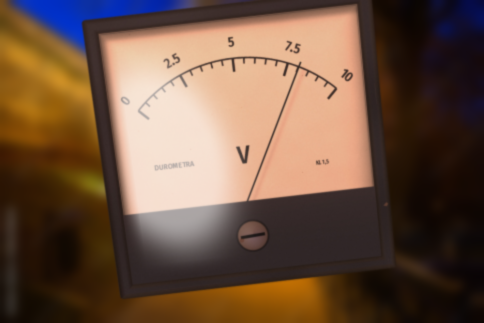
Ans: {"value": 8, "unit": "V"}
